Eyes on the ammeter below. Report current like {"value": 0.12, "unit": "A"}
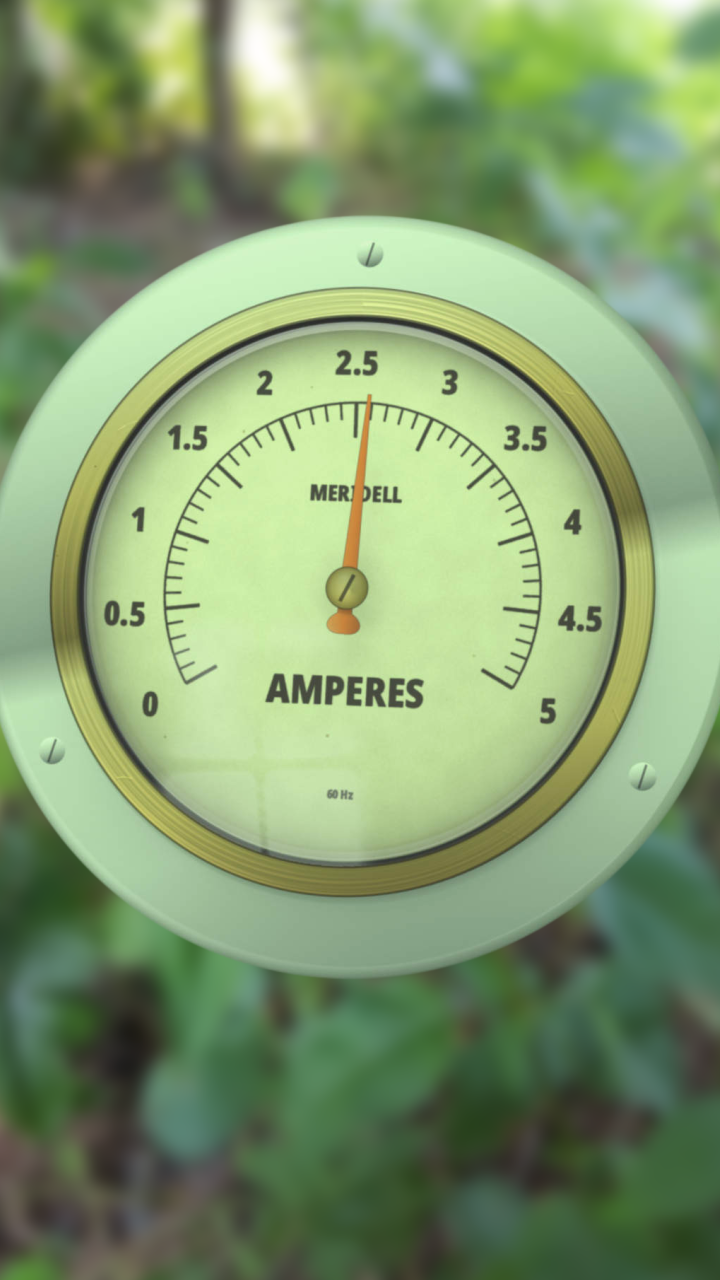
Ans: {"value": 2.6, "unit": "A"}
